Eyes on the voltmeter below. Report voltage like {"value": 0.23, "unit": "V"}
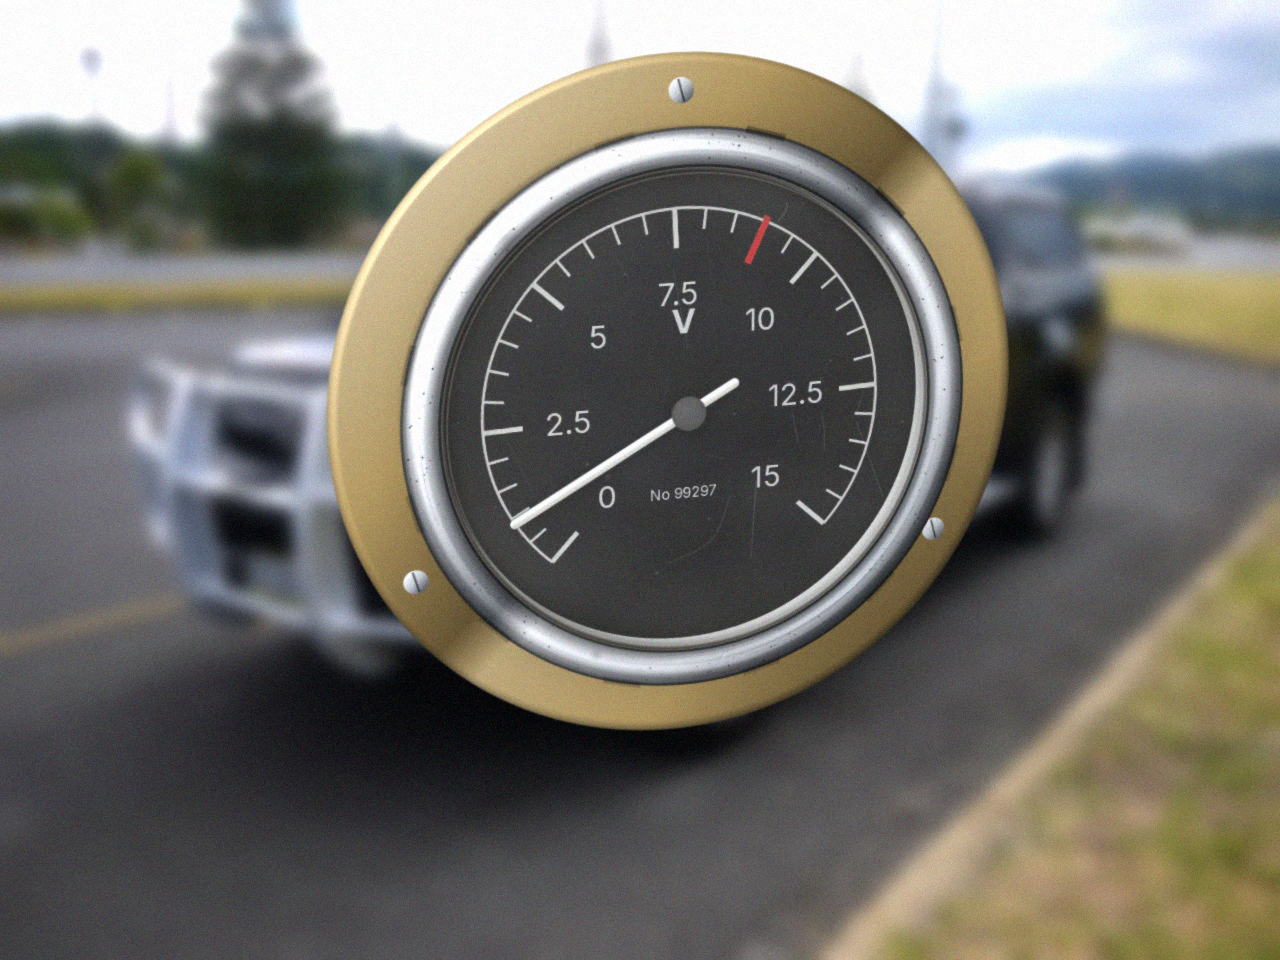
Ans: {"value": 1, "unit": "V"}
